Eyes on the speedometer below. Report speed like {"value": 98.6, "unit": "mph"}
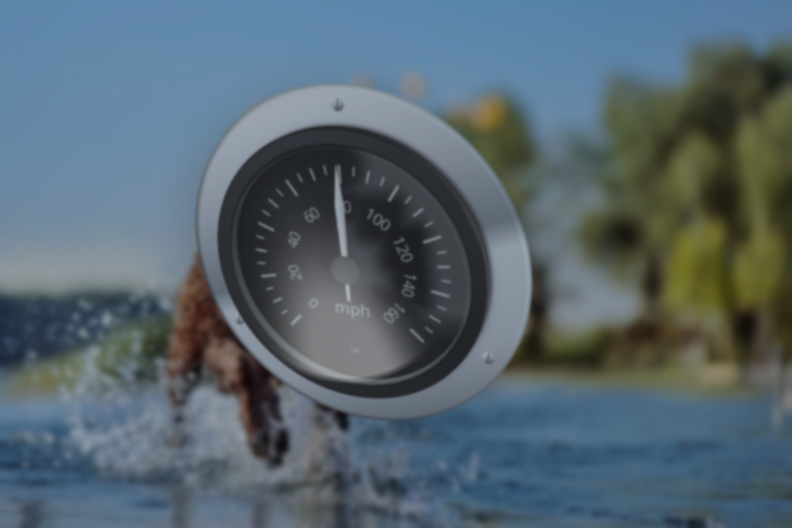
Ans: {"value": 80, "unit": "mph"}
